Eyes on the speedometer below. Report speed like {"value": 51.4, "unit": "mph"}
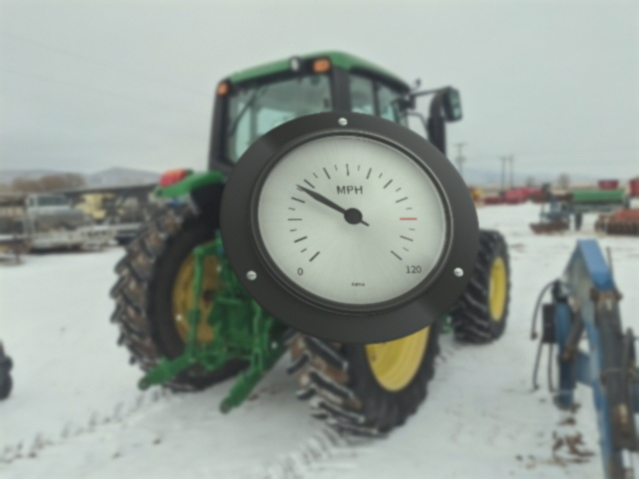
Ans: {"value": 35, "unit": "mph"}
